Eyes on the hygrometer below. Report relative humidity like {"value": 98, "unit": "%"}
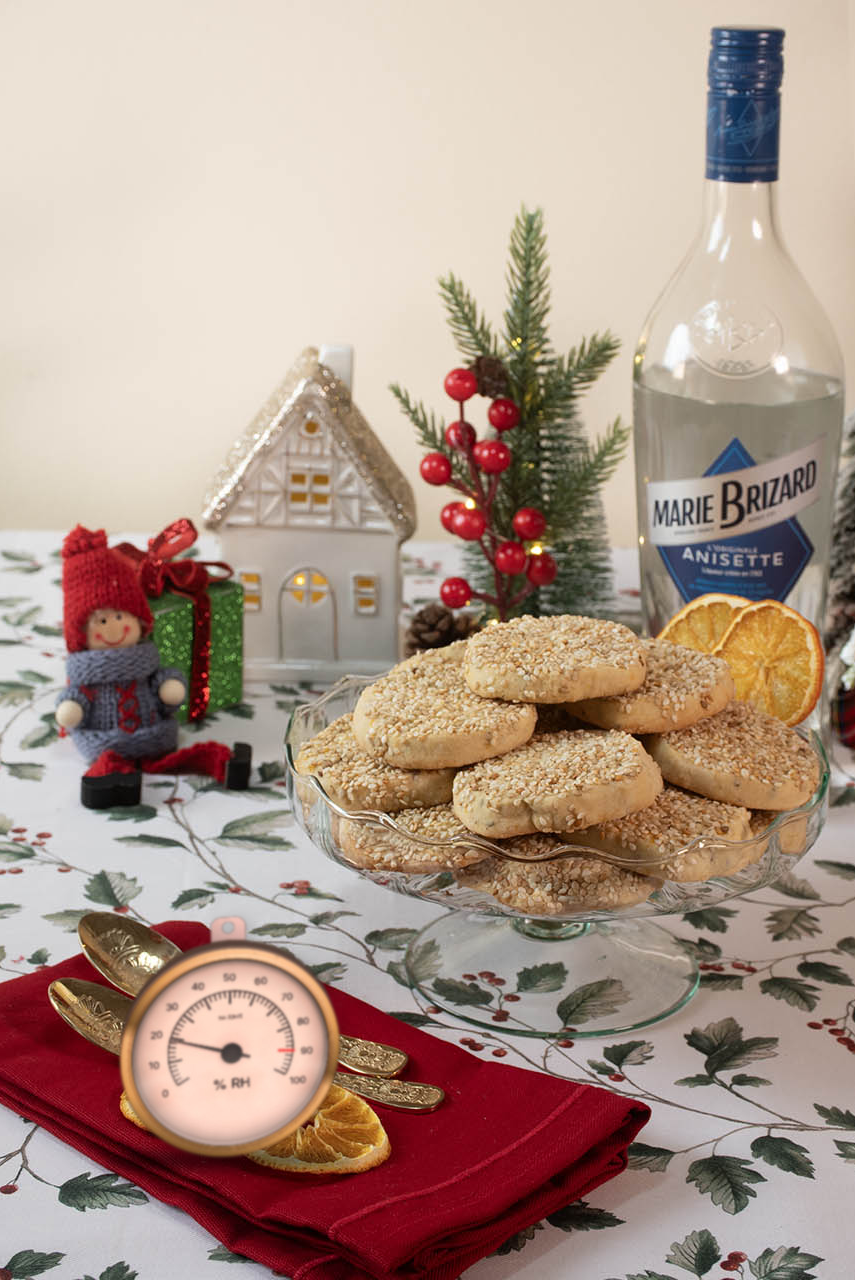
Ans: {"value": 20, "unit": "%"}
